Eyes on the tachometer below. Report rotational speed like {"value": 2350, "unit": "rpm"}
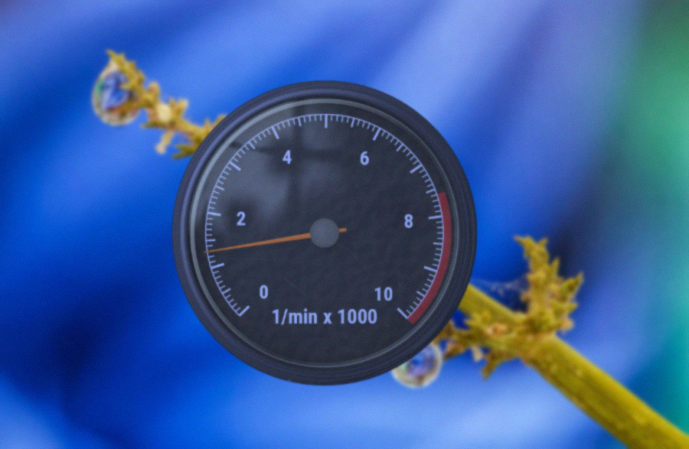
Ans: {"value": 1300, "unit": "rpm"}
